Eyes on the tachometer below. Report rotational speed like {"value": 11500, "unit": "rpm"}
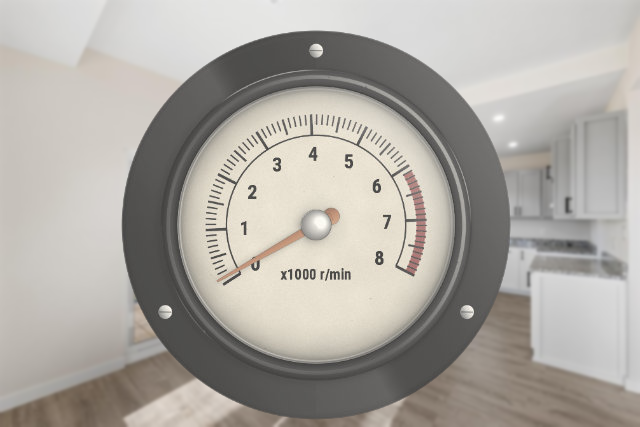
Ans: {"value": 100, "unit": "rpm"}
